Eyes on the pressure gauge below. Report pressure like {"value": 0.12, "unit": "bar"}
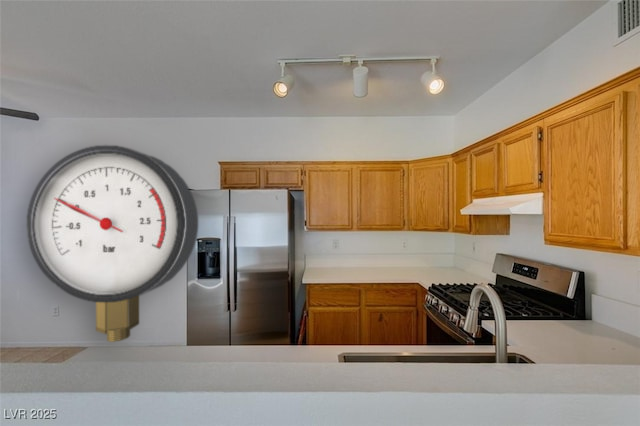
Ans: {"value": 0, "unit": "bar"}
